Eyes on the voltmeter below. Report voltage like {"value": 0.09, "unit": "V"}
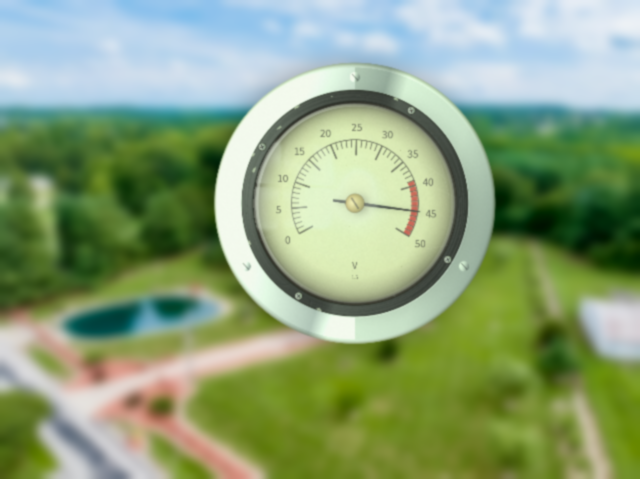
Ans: {"value": 45, "unit": "V"}
